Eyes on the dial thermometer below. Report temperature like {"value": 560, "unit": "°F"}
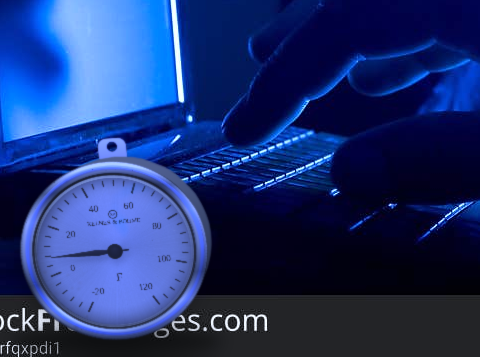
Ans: {"value": 8, "unit": "°F"}
